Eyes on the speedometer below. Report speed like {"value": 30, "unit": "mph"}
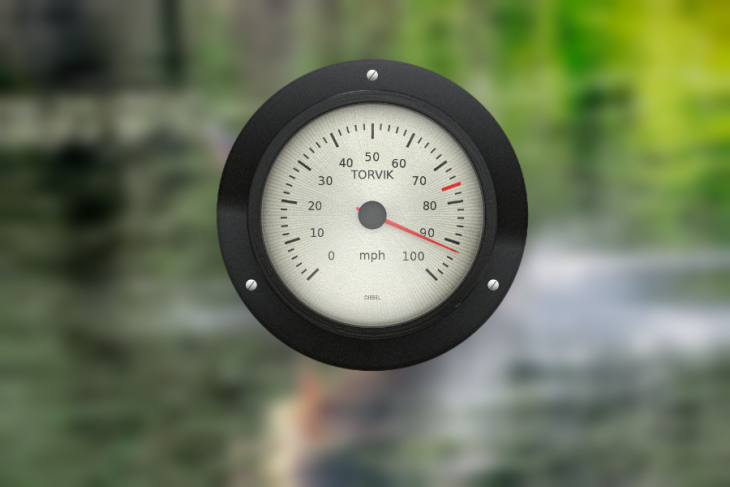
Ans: {"value": 92, "unit": "mph"}
